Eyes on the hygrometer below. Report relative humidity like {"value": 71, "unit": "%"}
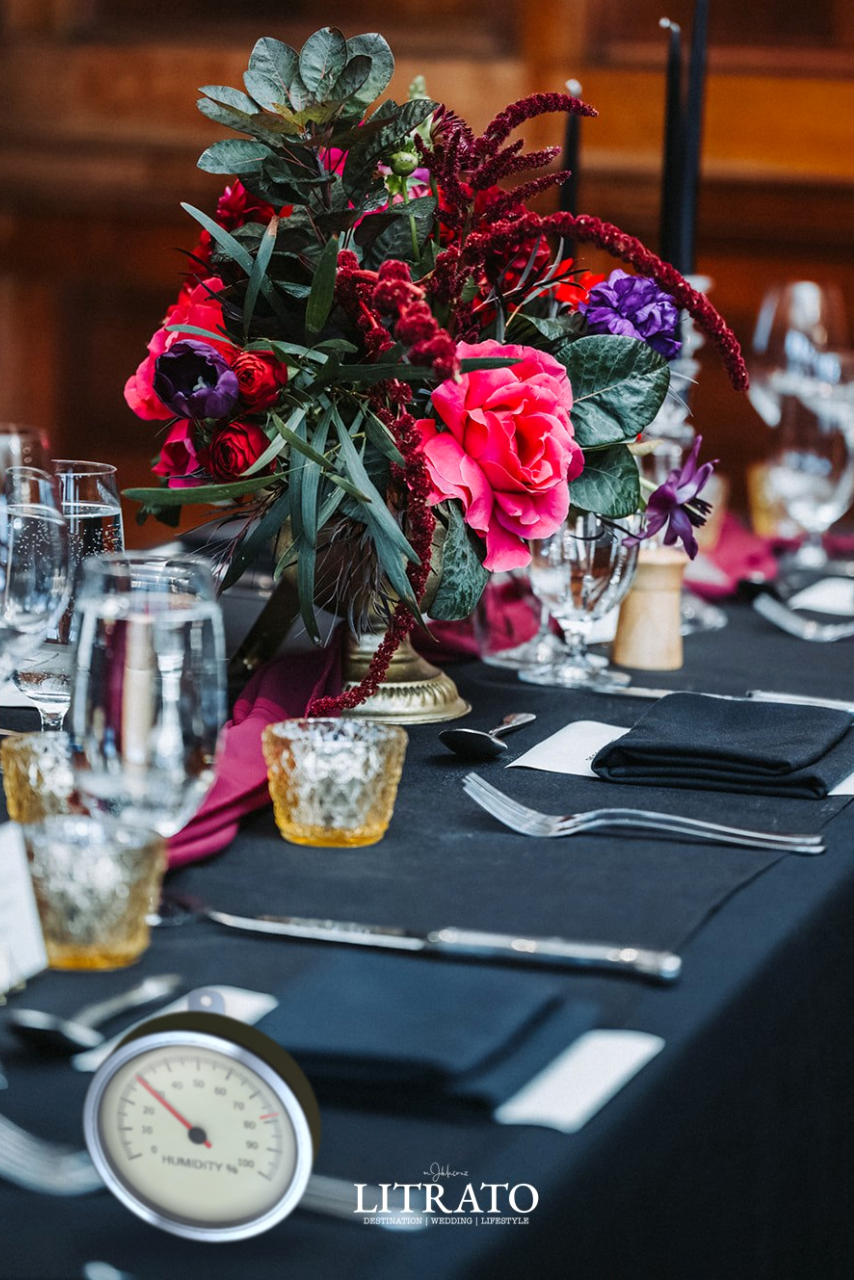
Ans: {"value": 30, "unit": "%"}
